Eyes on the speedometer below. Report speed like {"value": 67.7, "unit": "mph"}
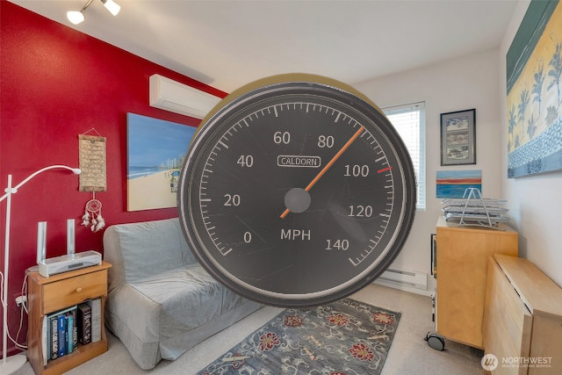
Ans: {"value": 88, "unit": "mph"}
